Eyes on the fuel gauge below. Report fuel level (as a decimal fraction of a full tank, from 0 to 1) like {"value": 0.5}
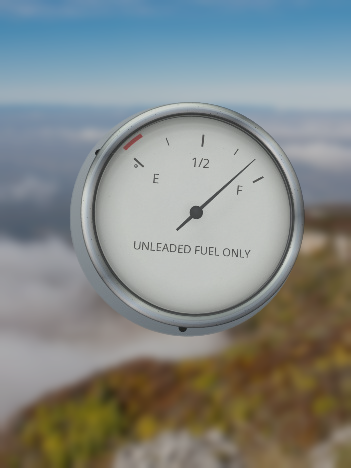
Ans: {"value": 0.875}
